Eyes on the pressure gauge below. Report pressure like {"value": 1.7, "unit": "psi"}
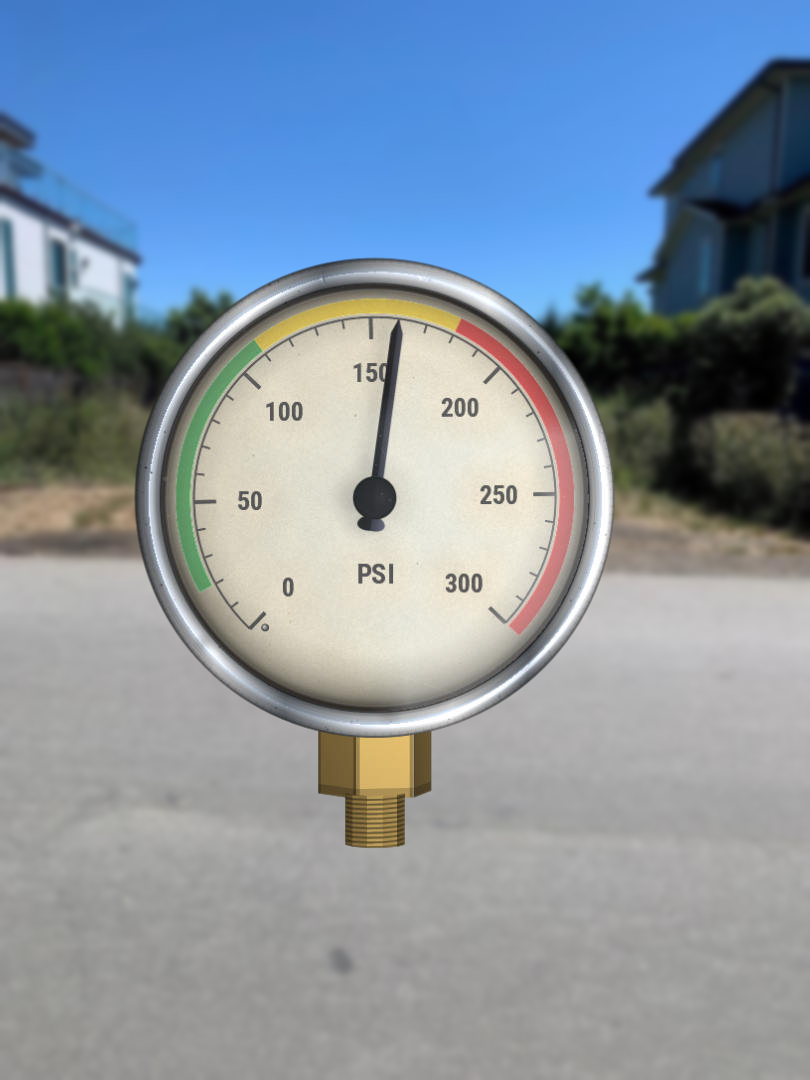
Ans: {"value": 160, "unit": "psi"}
